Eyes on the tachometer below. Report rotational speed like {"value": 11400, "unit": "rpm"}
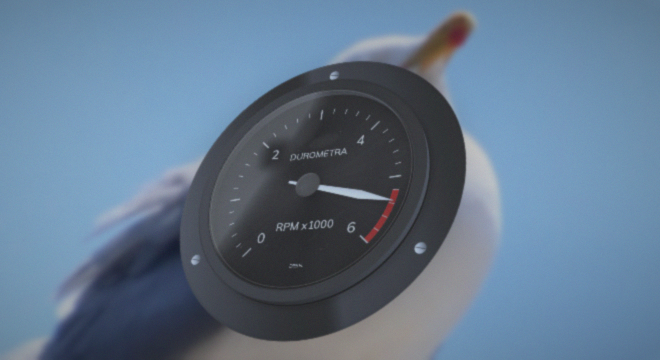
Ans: {"value": 5400, "unit": "rpm"}
